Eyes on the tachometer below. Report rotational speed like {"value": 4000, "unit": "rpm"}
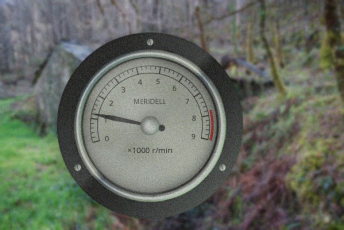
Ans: {"value": 1200, "unit": "rpm"}
